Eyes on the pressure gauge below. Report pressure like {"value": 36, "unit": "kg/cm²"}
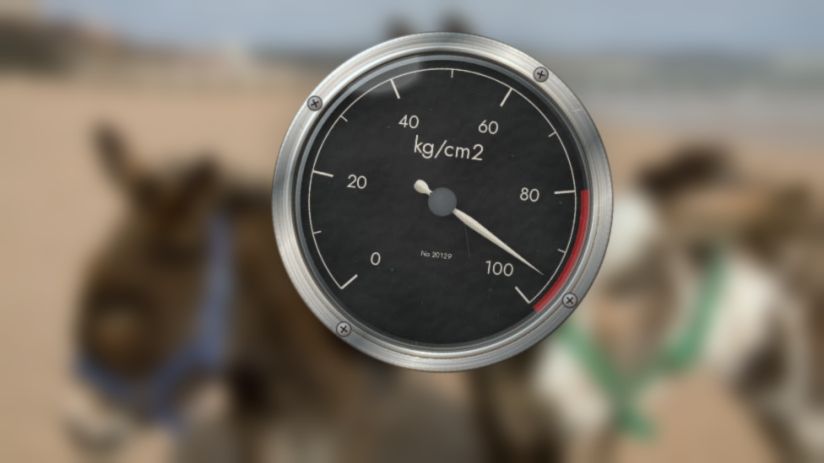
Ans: {"value": 95, "unit": "kg/cm²"}
